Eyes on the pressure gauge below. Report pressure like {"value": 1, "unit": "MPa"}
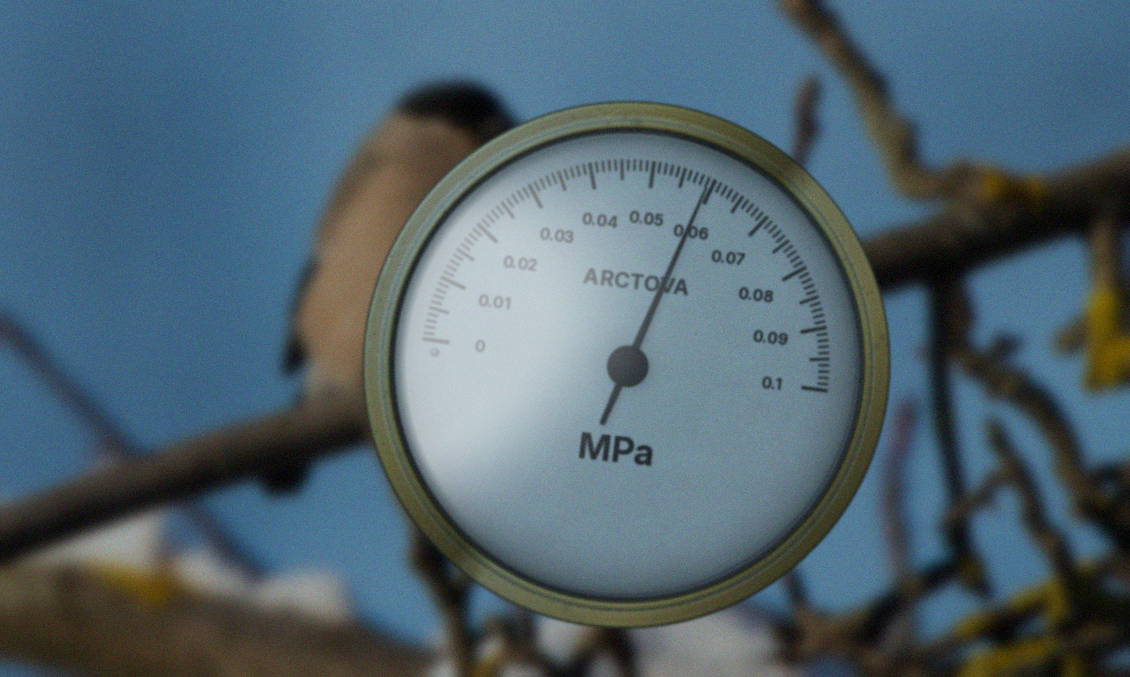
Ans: {"value": 0.059, "unit": "MPa"}
